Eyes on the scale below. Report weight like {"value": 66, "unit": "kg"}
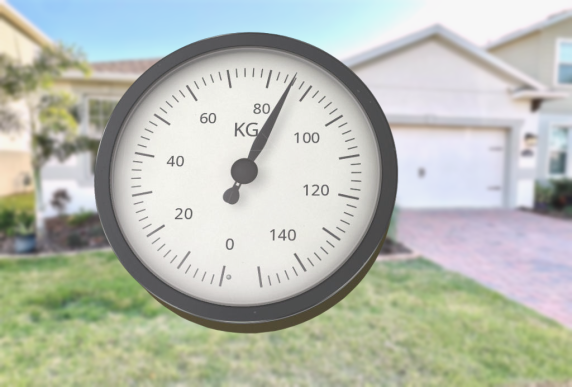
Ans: {"value": 86, "unit": "kg"}
